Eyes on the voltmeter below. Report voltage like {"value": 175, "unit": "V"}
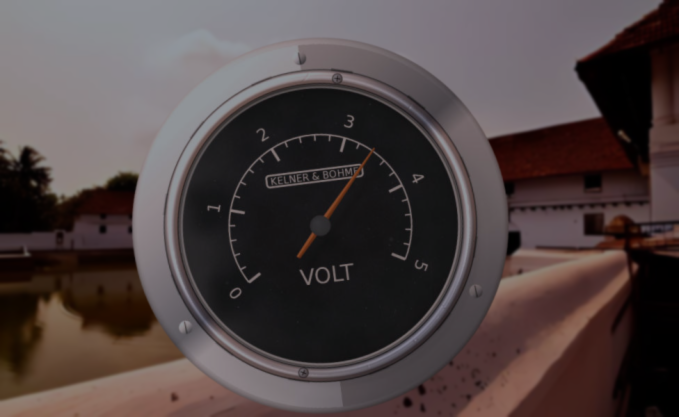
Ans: {"value": 3.4, "unit": "V"}
